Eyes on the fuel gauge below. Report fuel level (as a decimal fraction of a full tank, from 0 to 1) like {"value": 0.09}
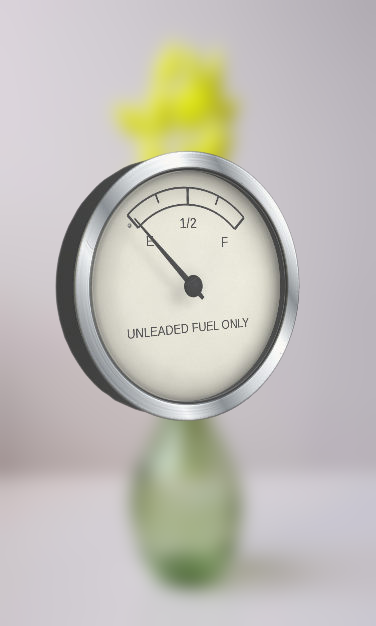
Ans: {"value": 0}
